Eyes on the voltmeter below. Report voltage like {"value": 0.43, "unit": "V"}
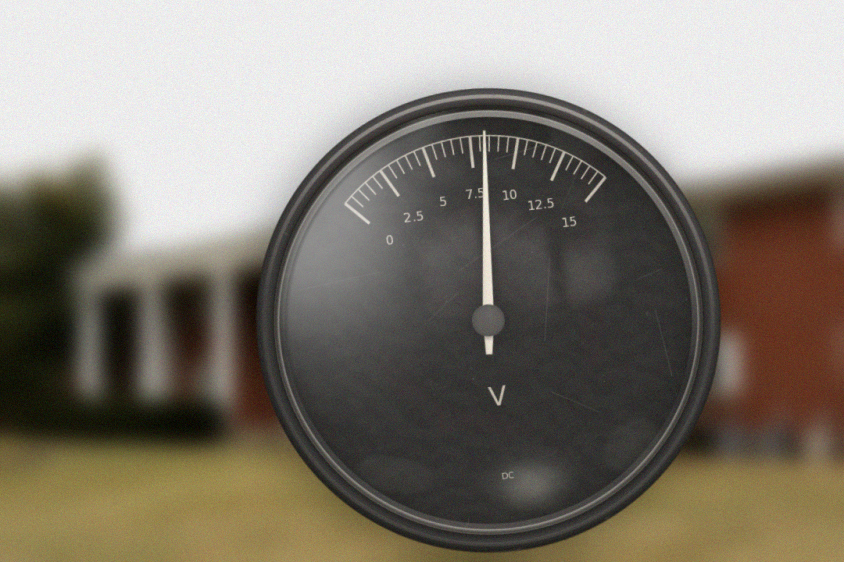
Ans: {"value": 8.25, "unit": "V"}
